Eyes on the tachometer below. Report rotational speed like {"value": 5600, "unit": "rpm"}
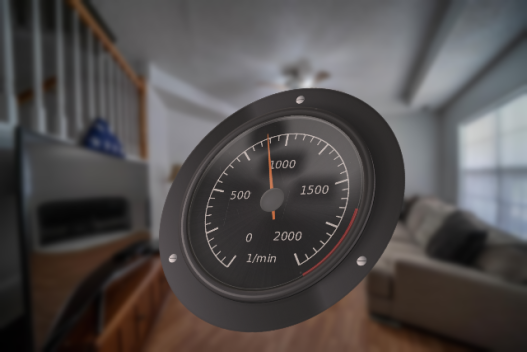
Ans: {"value": 900, "unit": "rpm"}
